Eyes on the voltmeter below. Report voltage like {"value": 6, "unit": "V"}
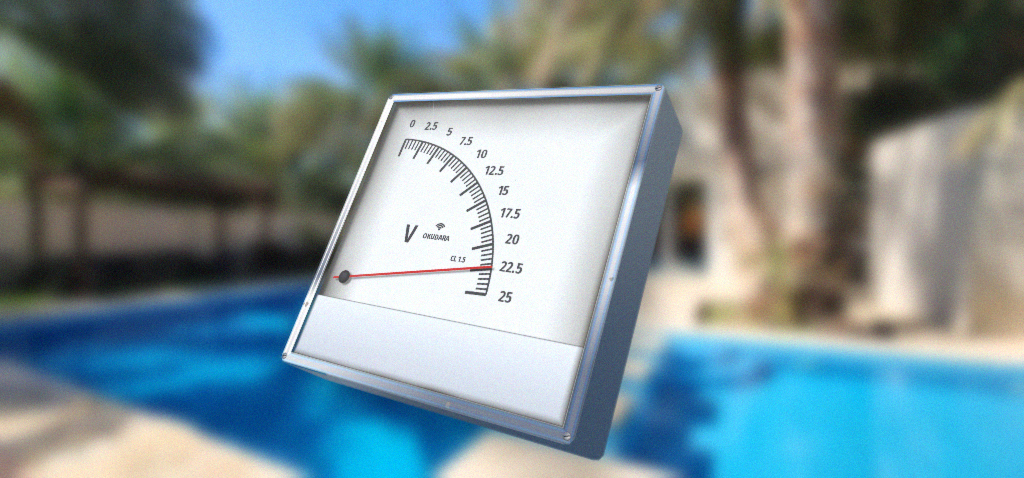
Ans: {"value": 22.5, "unit": "V"}
